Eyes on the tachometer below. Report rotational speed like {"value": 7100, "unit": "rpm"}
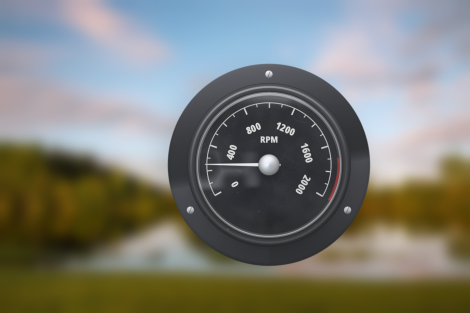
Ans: {"value": 250, "unit": "rpm"}
